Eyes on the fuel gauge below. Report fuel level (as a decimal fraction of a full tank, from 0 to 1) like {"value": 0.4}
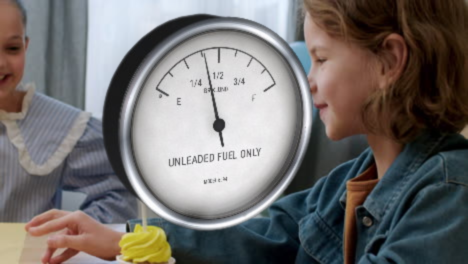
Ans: {"value": 0.375}
